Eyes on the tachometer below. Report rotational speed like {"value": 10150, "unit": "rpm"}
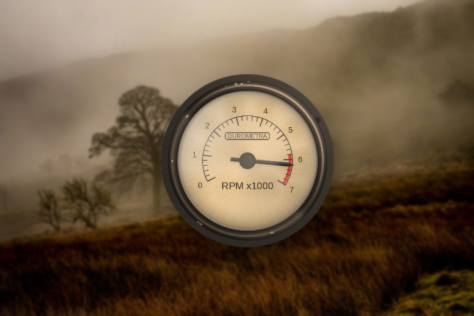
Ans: {"value": 6200, "unit": "rpm"}
